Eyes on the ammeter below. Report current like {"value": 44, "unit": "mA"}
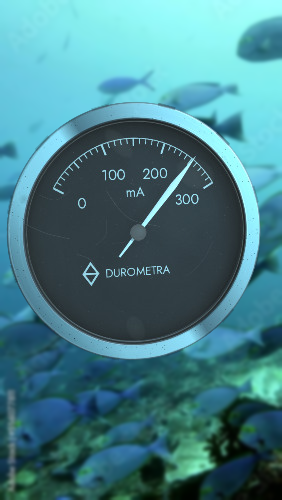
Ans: {"value": 250, "unit": "mA"}
